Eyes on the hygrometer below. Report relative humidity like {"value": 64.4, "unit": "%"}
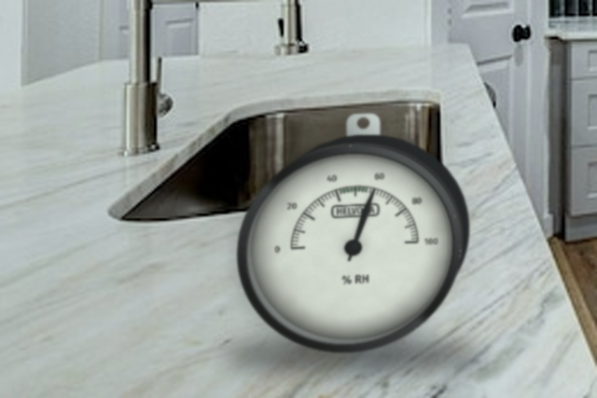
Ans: {"value": 60, "unit": "%"}
